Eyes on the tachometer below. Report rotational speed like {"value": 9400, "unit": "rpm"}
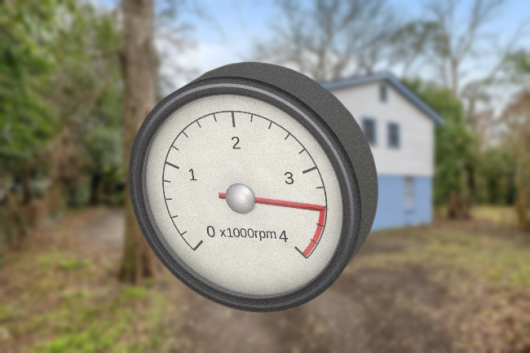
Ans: {"value": 3400, "unit": "rpm"}
